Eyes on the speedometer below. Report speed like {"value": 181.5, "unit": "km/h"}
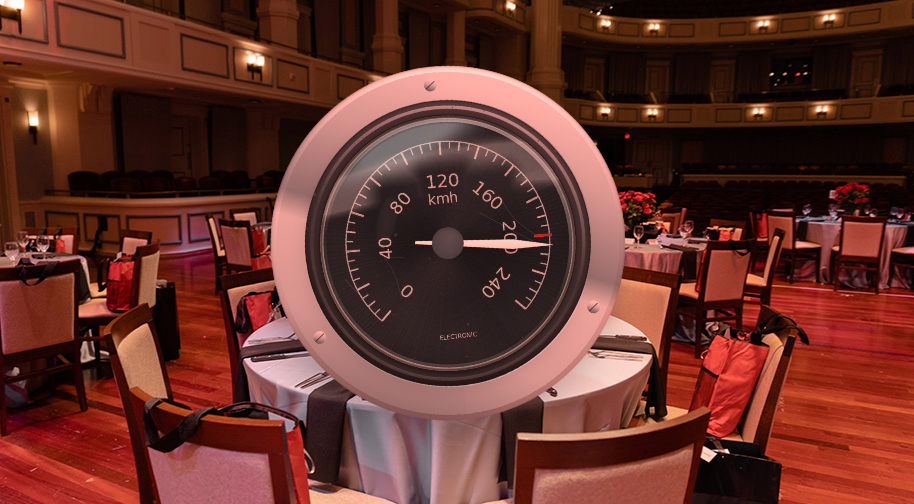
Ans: {"value": 205, "unit": "km/h"}
